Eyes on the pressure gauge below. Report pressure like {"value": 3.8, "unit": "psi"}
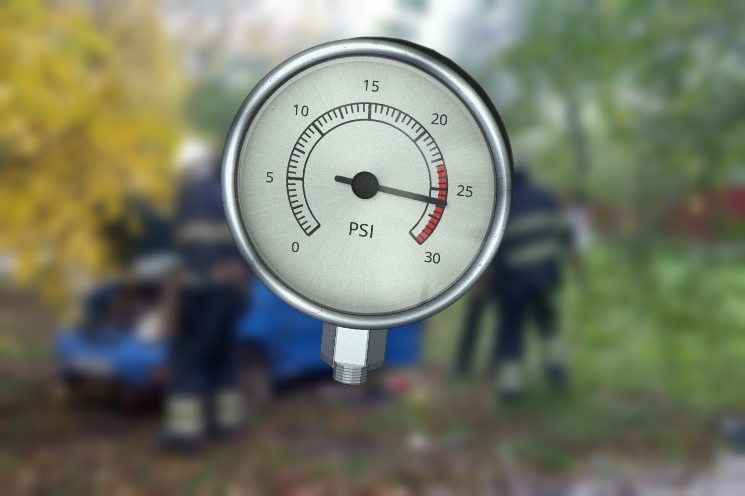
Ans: {"value": 26, "unit": "psi"}
